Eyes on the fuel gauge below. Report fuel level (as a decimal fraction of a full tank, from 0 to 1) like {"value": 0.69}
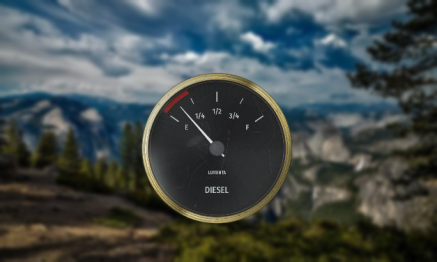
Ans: {"value": 0.125}
